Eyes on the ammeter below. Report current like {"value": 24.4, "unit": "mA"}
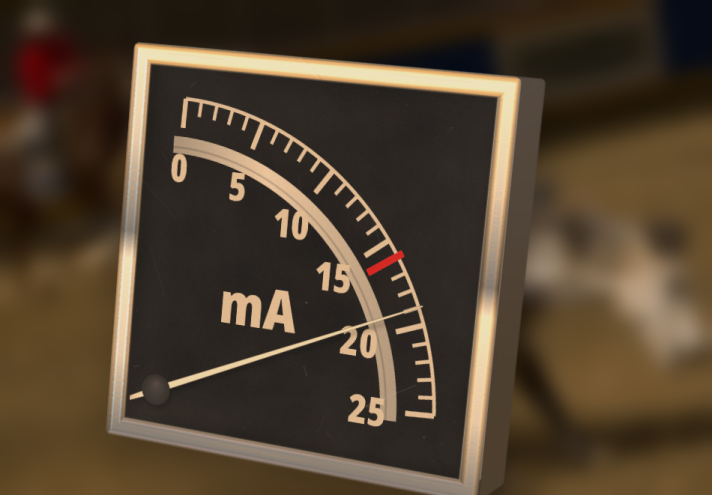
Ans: {"value": 19, "unit": "mA"}
